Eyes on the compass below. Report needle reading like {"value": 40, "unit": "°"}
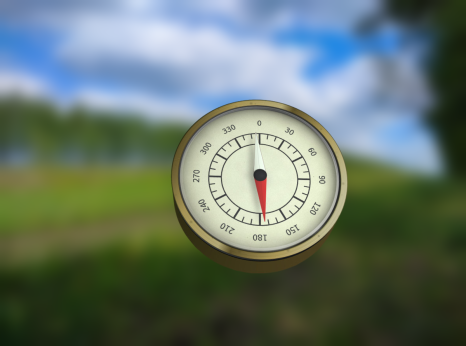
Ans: {"value": 175, "unit": "°"}
